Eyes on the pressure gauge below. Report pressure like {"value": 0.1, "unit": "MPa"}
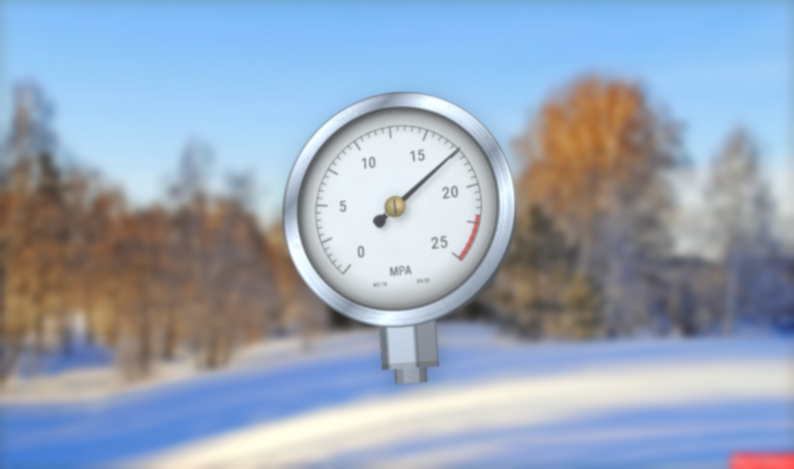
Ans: {"value": 17.5, "unit": "MPa"}
